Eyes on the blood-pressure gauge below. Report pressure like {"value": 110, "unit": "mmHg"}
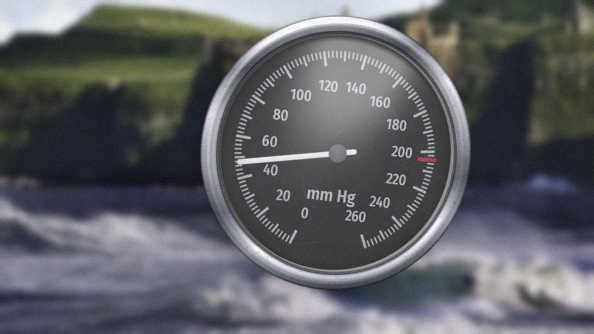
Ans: {"value": 48, "unit": "mmHg"}
